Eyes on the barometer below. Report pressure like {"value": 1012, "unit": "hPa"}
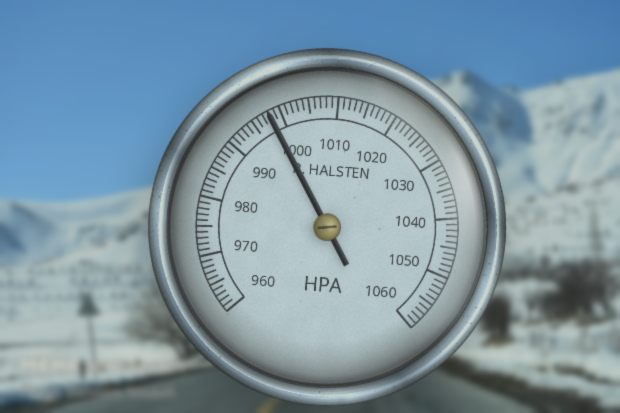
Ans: {"value": 998, "unit": "hPa"}
